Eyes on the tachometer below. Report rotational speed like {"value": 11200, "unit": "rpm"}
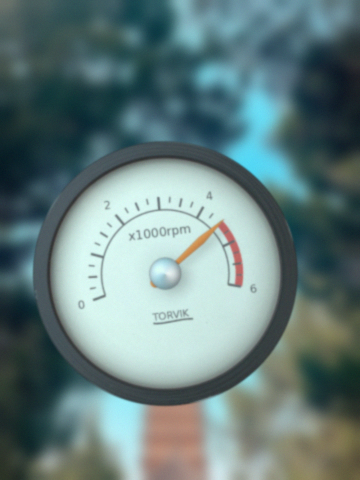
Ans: {"value": 4500, "unit": "rpm"}
